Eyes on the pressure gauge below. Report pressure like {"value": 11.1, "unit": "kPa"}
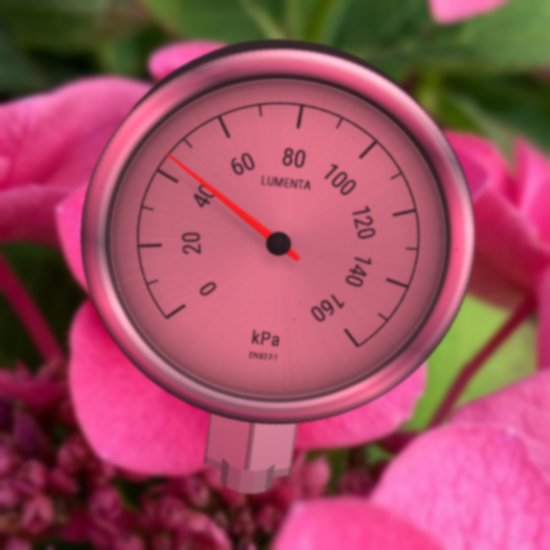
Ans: {"value": 45, "unit": "kPa"}
